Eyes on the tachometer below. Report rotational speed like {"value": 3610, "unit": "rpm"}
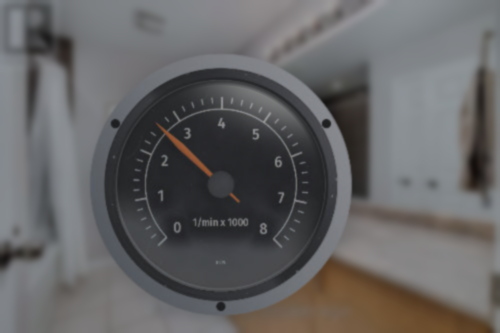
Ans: {"value": 2600, "unit": "rpm"}
